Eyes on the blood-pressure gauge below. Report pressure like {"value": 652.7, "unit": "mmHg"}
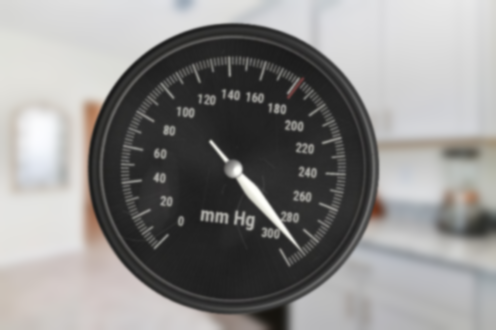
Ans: {"value": 290, "unit": "mmHg"}
